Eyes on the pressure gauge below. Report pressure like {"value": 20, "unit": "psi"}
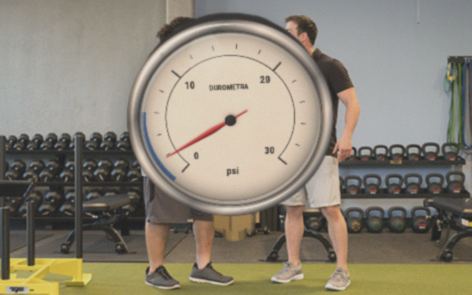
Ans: {"value": 2, "unit": "psi"}
